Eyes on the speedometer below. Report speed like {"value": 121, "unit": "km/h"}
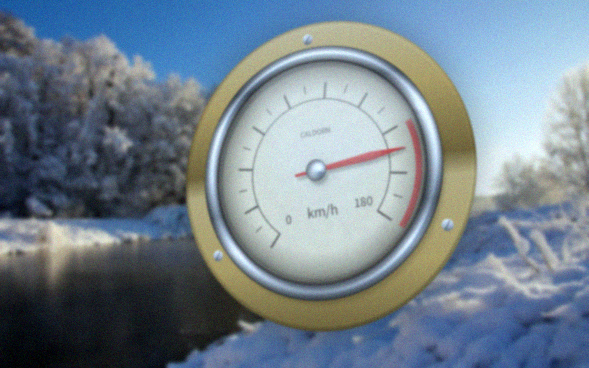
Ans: {"value": 150, "unit": "km/h"}
